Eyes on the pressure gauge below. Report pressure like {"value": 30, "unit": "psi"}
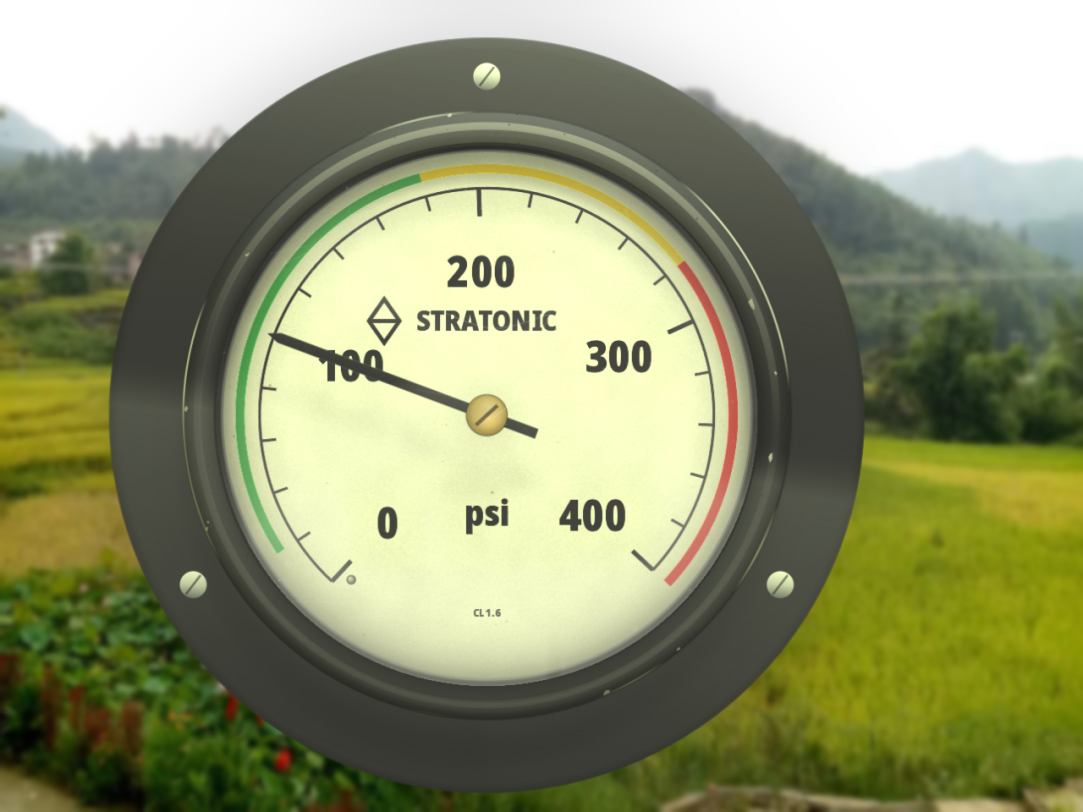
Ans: {"value": 100, "unit": "psi"}
